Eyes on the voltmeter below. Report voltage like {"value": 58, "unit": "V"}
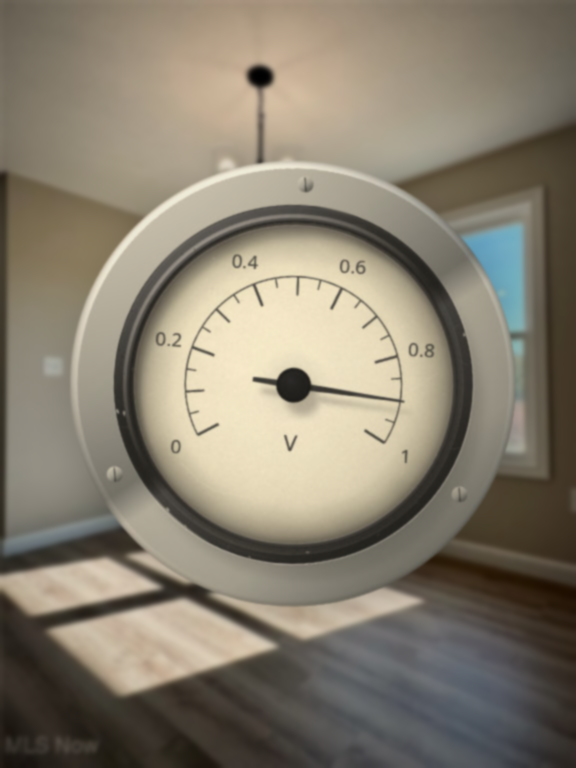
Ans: {"value": 0.9, "unit": "V"}
